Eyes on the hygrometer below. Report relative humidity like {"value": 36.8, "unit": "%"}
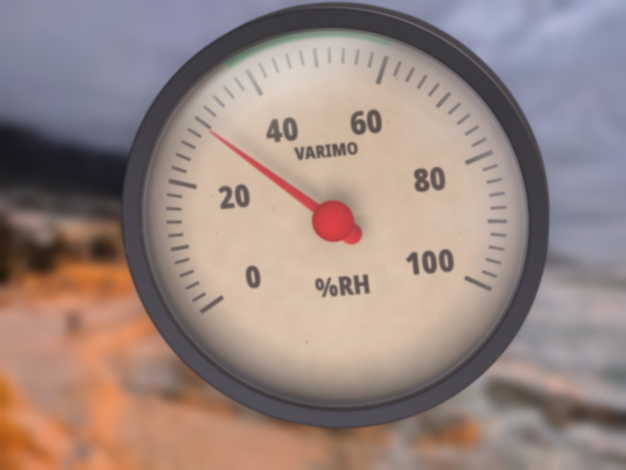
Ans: {"value": 30, "unit": "%"}
